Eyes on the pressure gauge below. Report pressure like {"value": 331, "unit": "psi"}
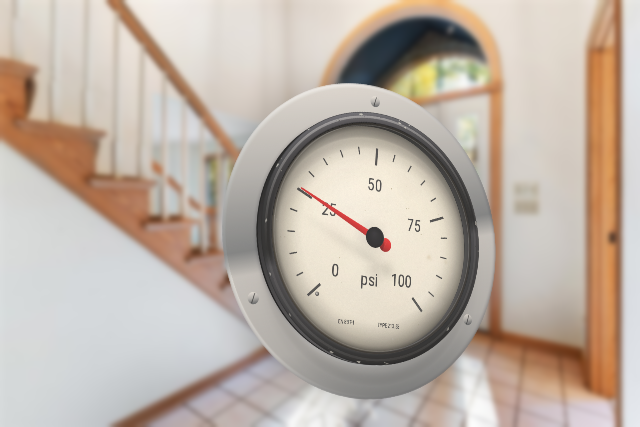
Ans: {"value": 25, "unit": "psi"}
